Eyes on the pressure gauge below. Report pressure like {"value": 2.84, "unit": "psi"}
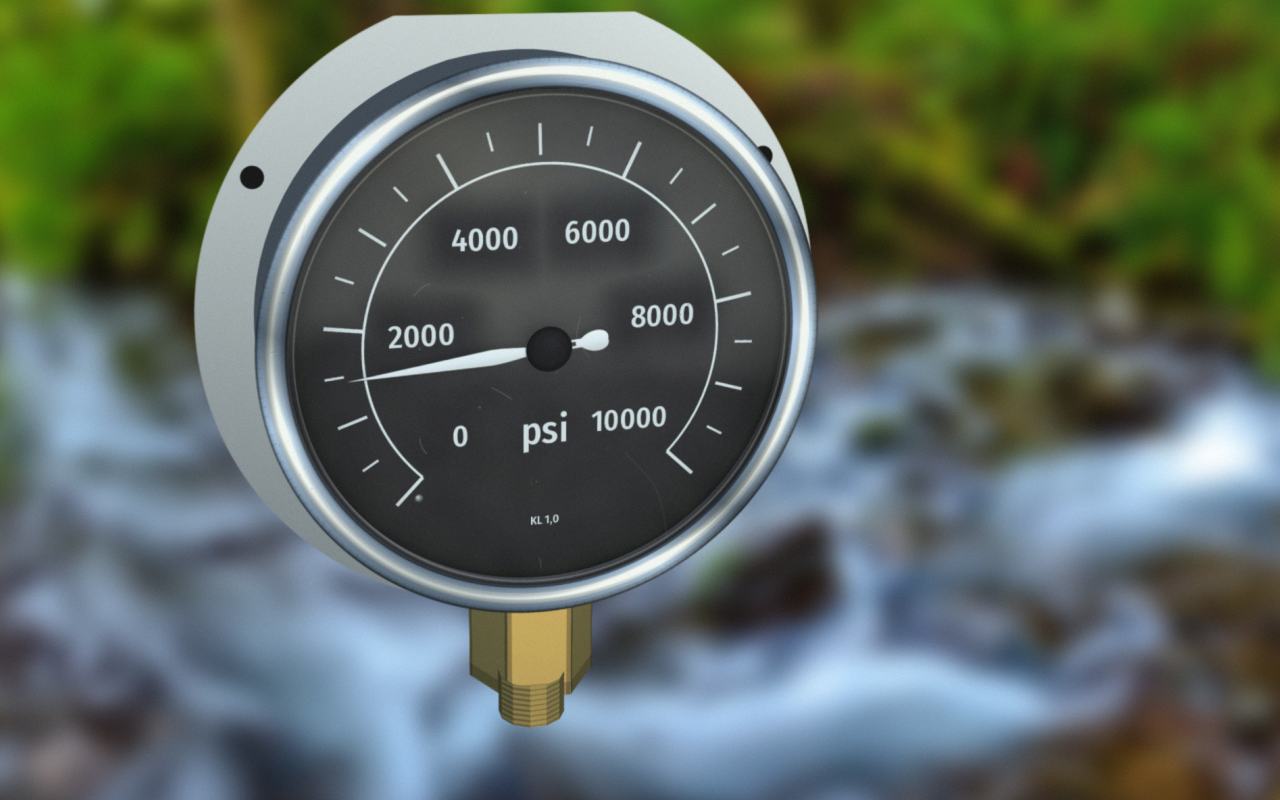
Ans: {"value": 1500, "unit": "psi"}
